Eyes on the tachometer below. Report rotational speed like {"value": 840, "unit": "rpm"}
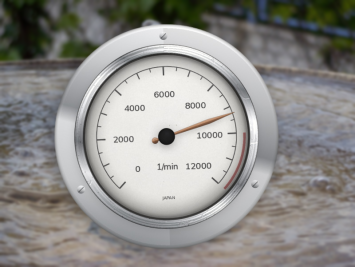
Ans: {"value": 9250, "unit": "rpm"}
